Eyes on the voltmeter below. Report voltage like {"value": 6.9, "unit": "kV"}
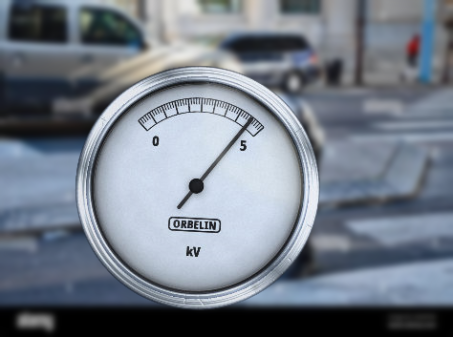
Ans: {"value": 4.5, "unit": "kV"}
